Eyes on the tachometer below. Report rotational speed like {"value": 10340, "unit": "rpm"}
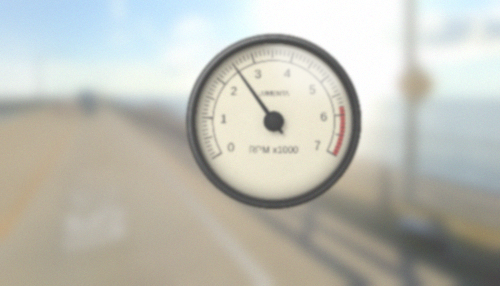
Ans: {"value": 2500, "unit": "rpm"}
